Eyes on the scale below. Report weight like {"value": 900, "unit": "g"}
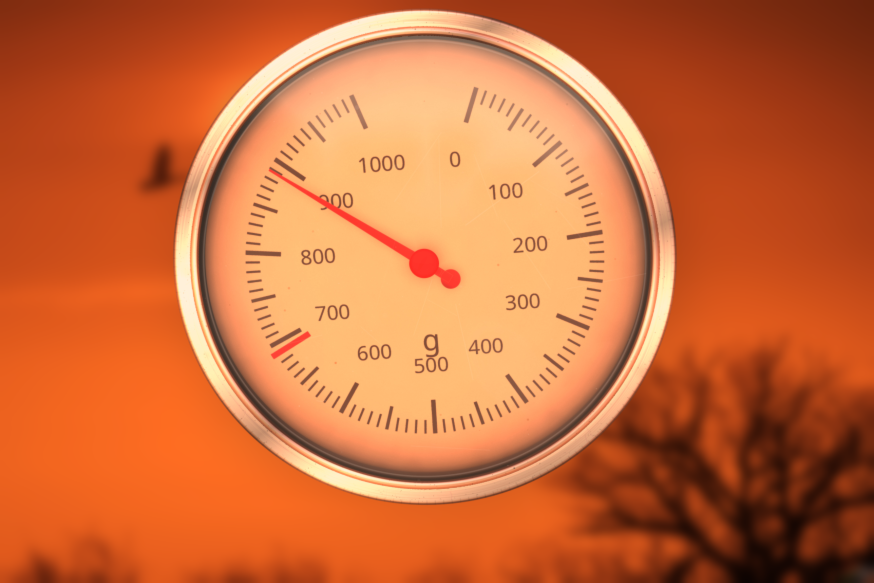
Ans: {"value": 890, "unit": "g"}
